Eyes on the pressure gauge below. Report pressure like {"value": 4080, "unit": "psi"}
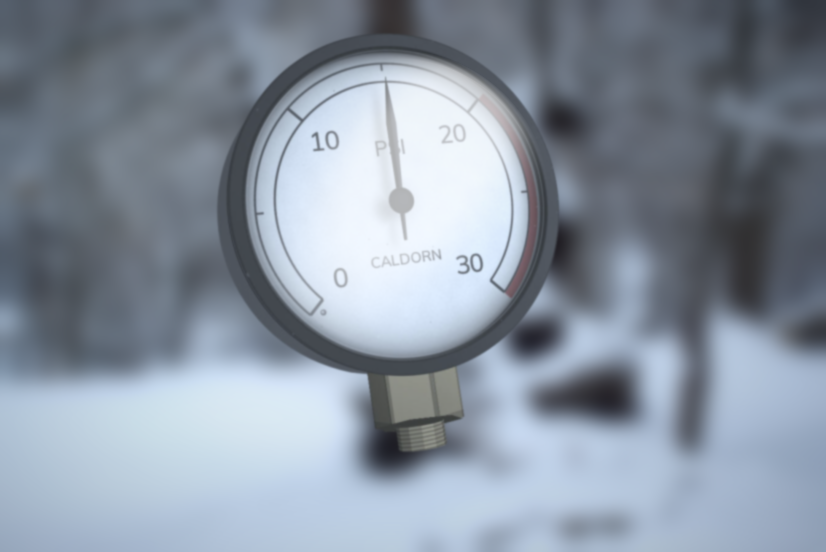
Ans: {"value": 15, "unit": "psi"}
